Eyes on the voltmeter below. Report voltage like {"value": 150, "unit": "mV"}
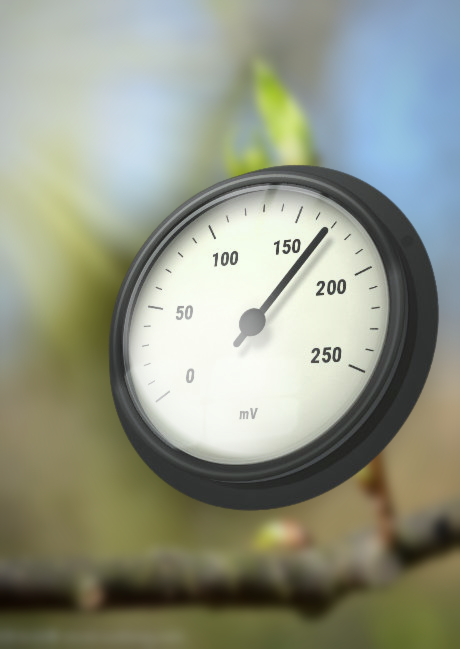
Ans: {"value": 170, "unit": "mV"}
